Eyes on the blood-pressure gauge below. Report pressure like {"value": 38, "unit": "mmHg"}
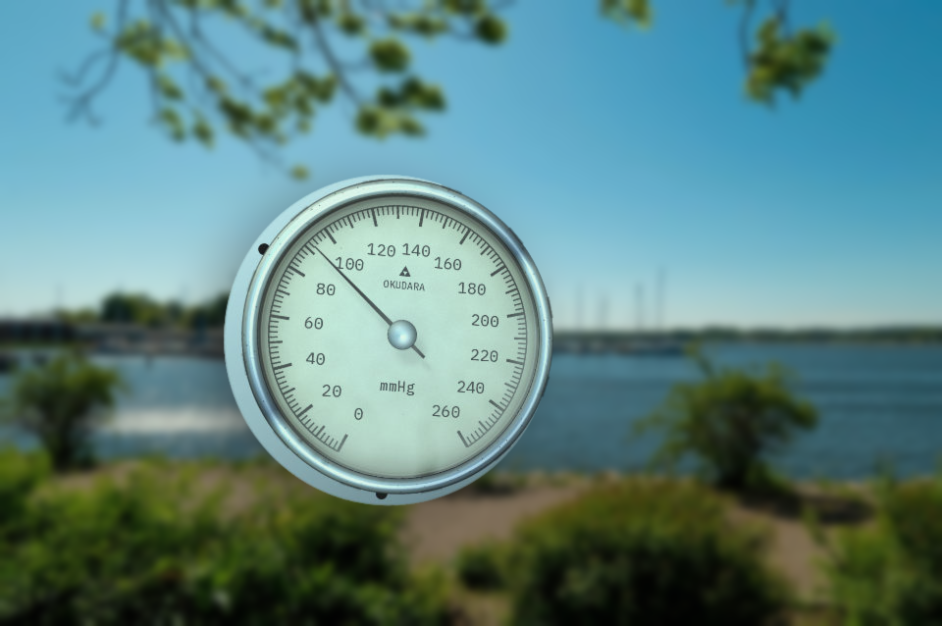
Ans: {"value": 92, "unit": "mmHg"}
